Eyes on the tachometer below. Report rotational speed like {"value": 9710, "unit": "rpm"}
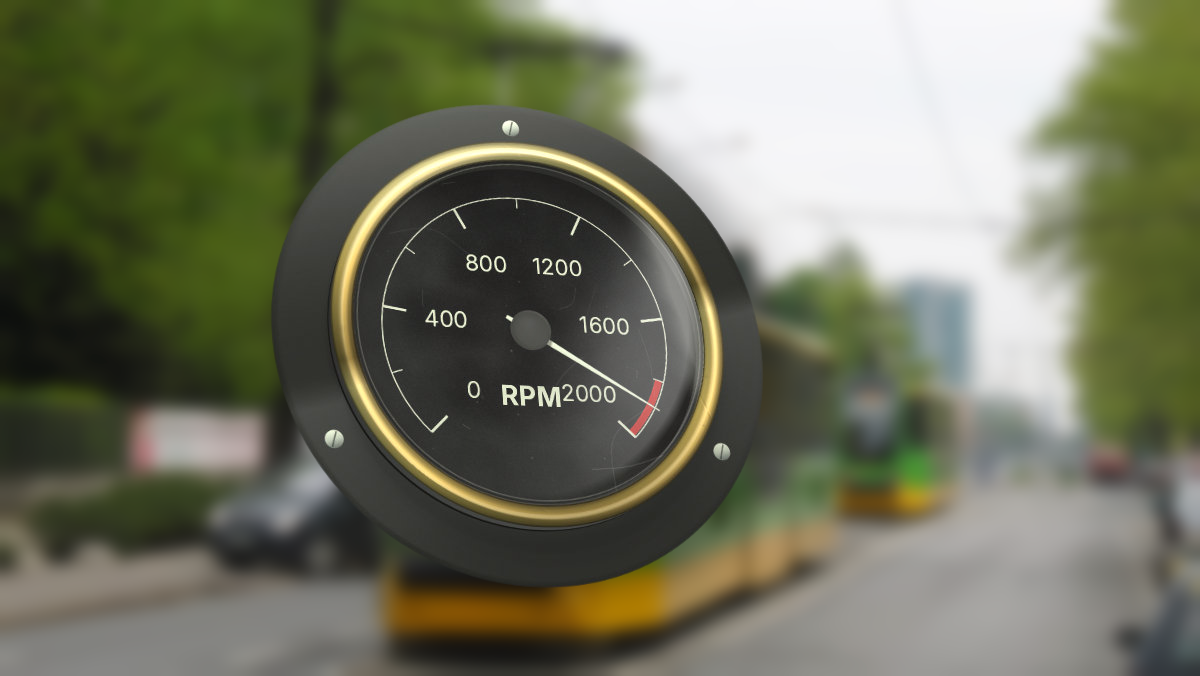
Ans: {"value": 1900, "unit": "rpm"}
